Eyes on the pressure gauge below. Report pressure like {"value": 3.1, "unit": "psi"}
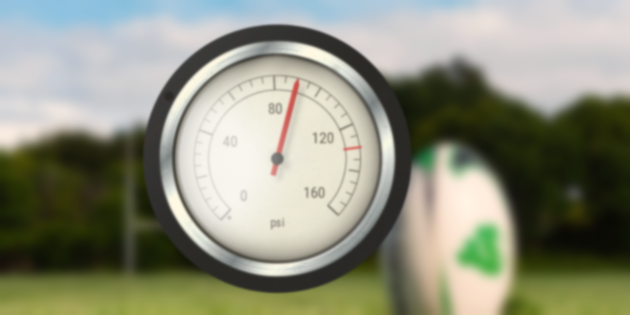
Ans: {"value": 90, "unit": "psi"}
